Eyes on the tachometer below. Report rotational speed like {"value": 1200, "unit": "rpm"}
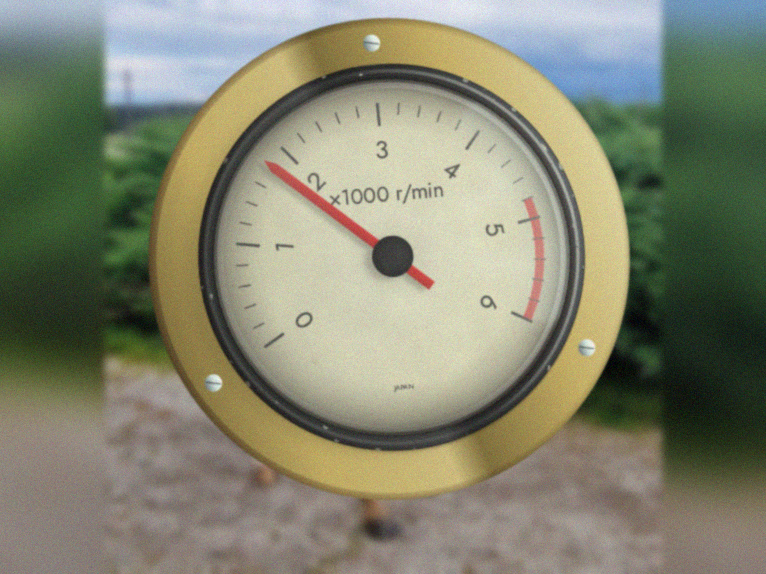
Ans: {"value": 1800, "unit": "rpm"}
